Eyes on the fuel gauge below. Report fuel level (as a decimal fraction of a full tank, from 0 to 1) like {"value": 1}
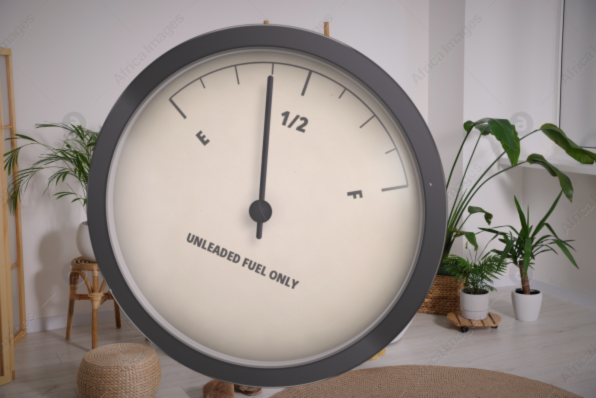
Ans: {"value": 0.375}
